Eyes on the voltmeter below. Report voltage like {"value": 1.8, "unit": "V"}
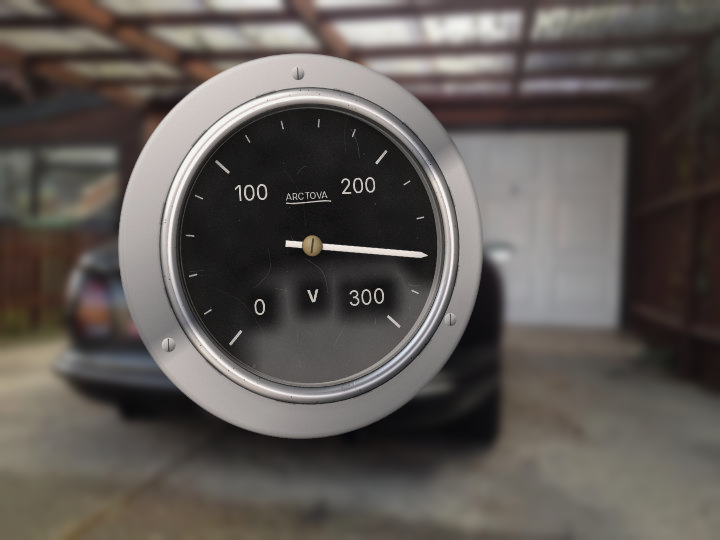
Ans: {"value": 260, "unit": "V"}
